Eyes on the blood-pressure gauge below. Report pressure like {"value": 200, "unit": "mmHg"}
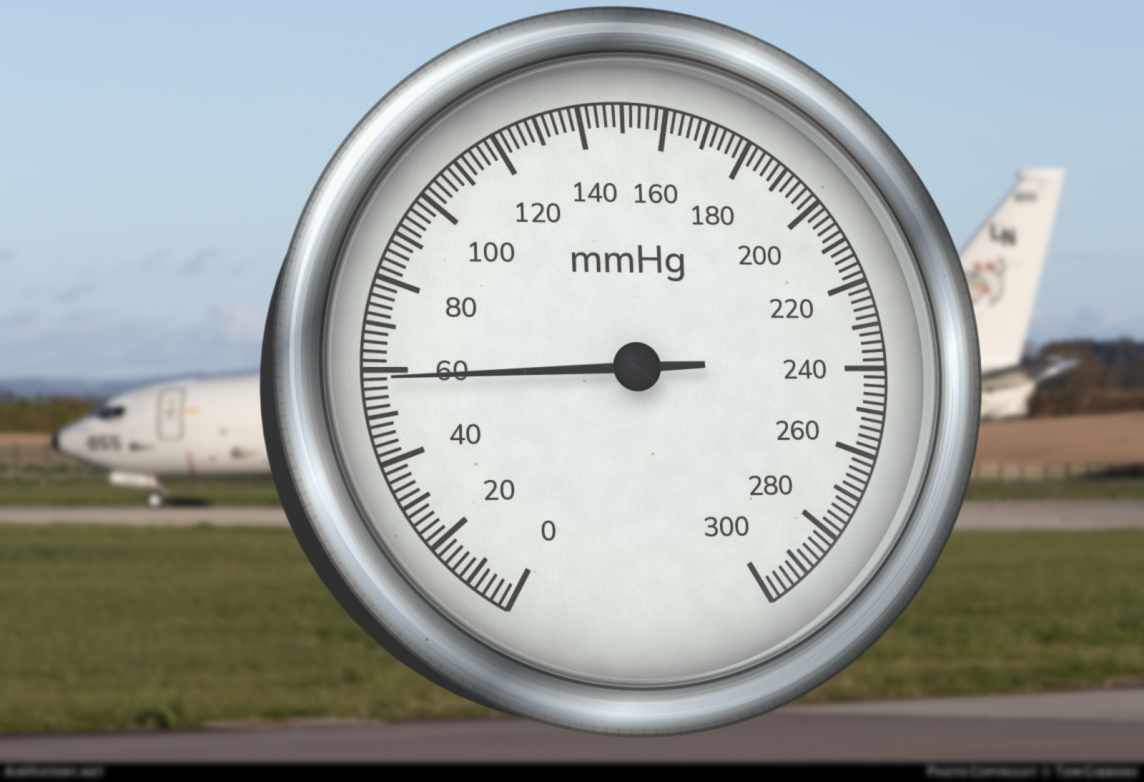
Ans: {"value": 58, "unit": "mmHg"}
